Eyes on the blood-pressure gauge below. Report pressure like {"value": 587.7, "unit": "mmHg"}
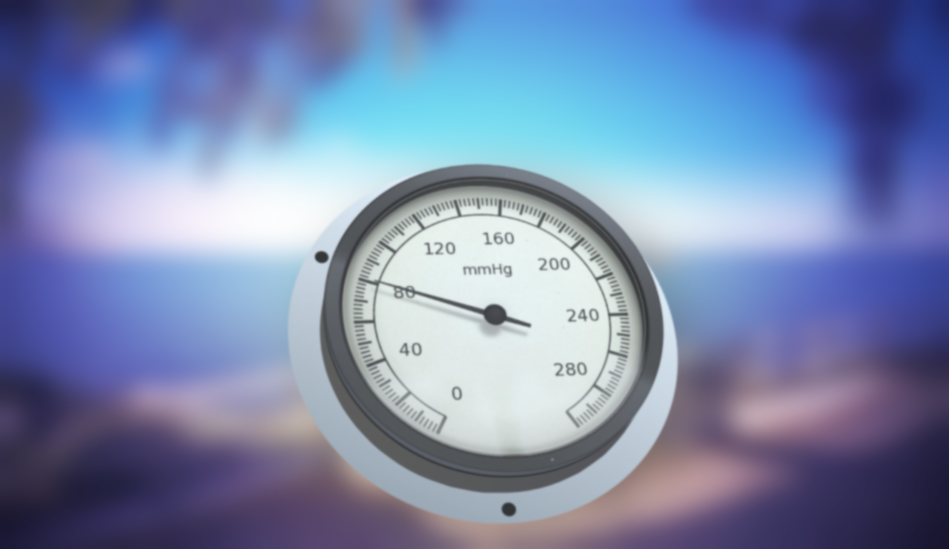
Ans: {"value": 80, "unit": "mmHg"}
